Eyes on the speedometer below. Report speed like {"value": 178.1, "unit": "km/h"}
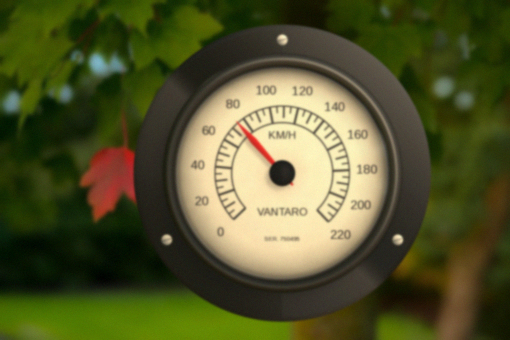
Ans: {"value": 75, "unit": "km/h"}
